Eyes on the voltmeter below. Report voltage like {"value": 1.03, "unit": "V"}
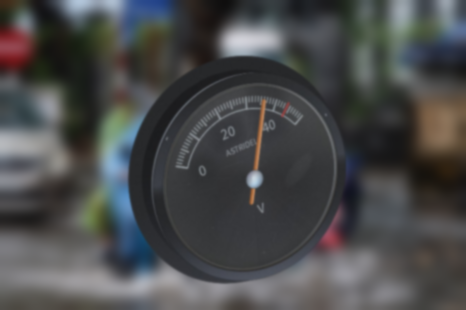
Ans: {"value": 35, "unit": "V"}
